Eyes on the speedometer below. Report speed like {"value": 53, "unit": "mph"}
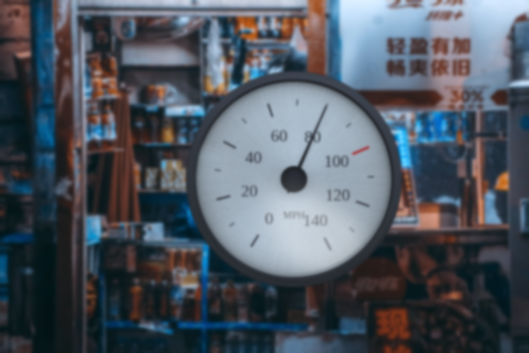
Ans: {"value": 80, "unit": "mph"}
